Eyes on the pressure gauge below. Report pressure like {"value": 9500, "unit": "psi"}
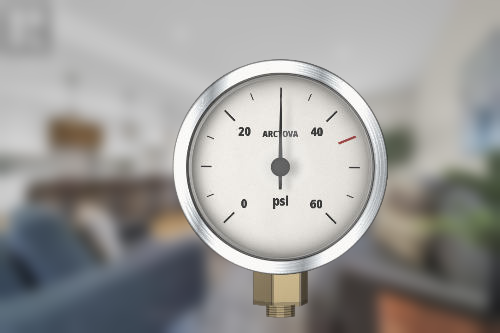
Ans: {"value": 30, "unit": "psi"}
